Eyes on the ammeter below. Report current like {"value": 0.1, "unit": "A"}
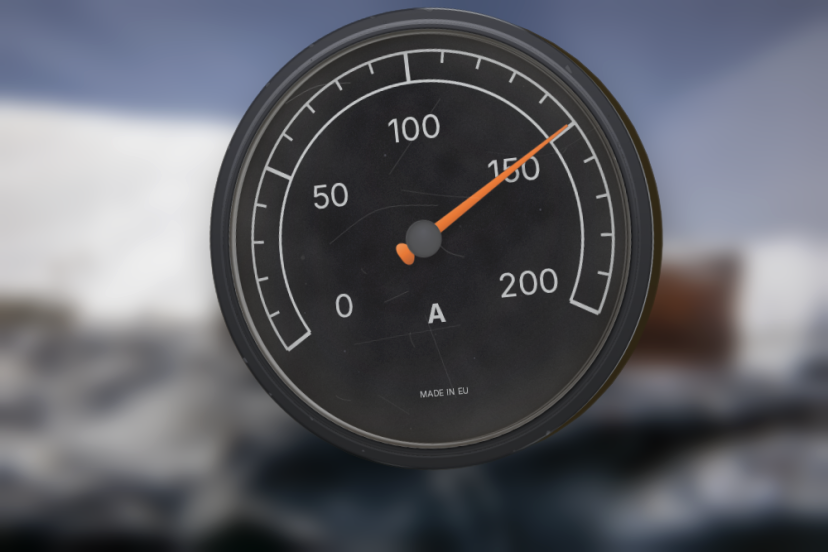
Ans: {"value": 150, "unit": "A"}
